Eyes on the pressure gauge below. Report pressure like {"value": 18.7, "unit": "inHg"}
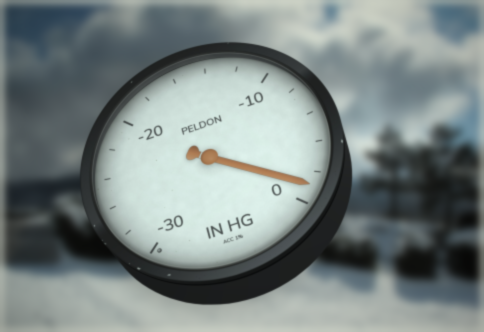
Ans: {"value": -1, "unit": "inHg"}
